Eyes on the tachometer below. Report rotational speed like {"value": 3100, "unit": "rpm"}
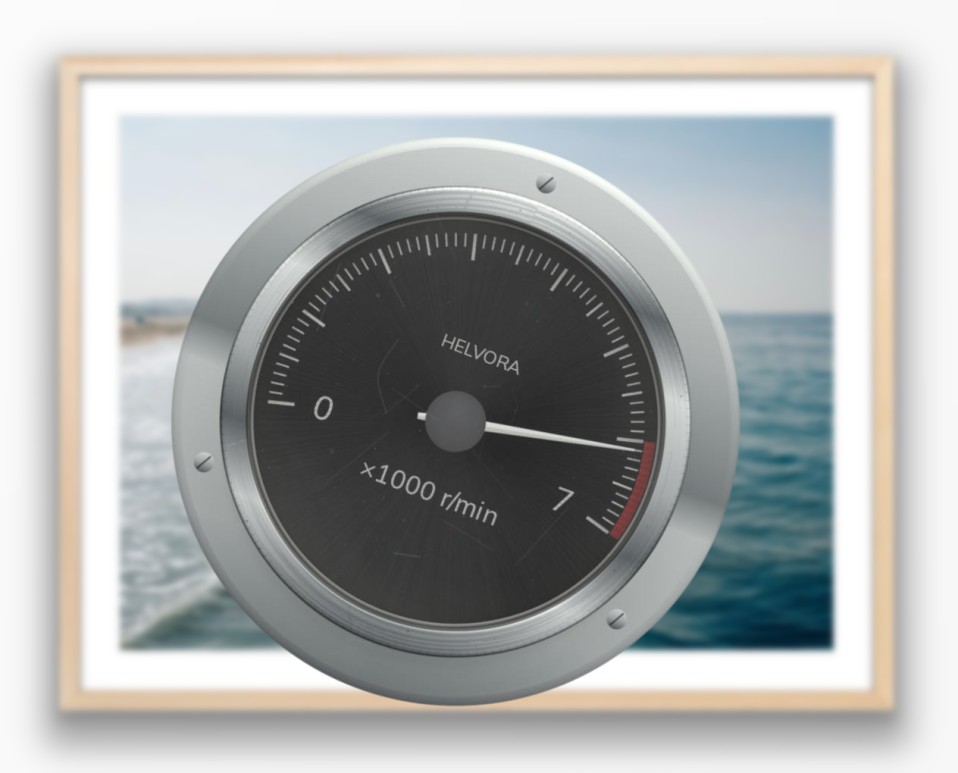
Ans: {"value": 6100, "unit": "rpm"}
